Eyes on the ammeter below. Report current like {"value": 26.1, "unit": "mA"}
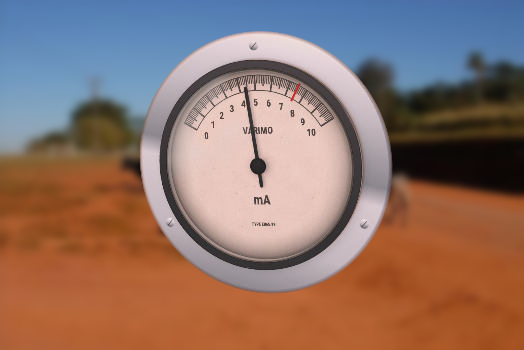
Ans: {"value": 4.5, "unit": "mA"}
